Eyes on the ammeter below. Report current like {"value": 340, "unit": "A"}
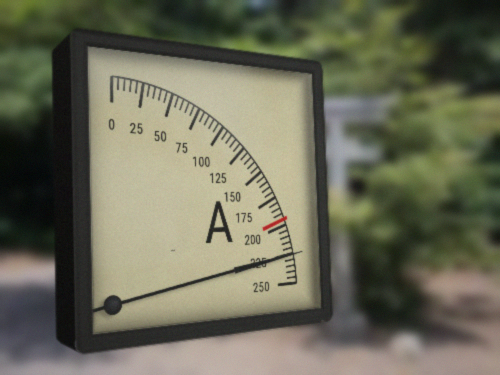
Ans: {"value": 225, "unit": "A"}
